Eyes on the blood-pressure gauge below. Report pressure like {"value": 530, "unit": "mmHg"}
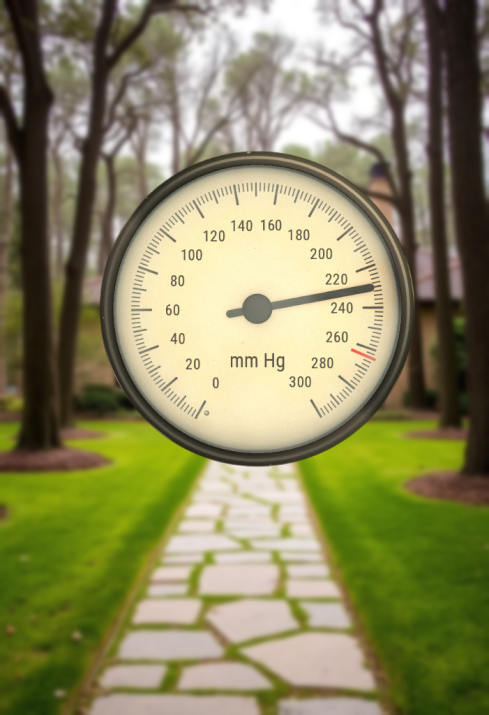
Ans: {"value": 230, "unit": "mmHg"}
